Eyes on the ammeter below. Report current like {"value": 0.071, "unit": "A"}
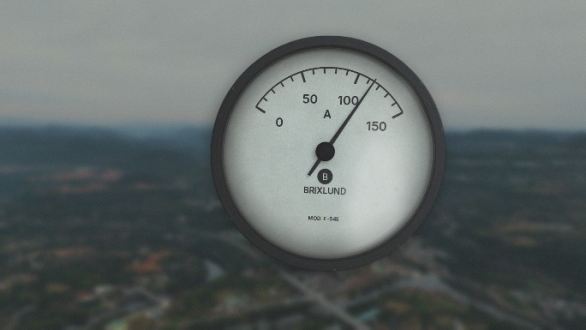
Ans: {"value": 115, "unit": "A"}
